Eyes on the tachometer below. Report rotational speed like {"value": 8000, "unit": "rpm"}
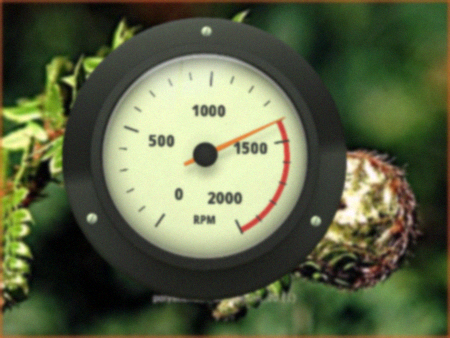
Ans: {"value": 1400, "unit": "rpm"}
